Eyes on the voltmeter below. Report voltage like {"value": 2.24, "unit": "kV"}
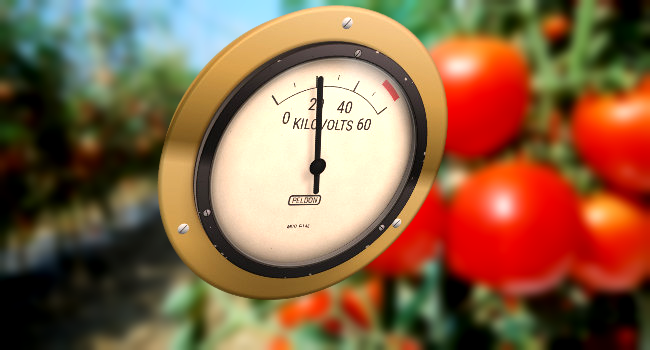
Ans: {"value": 20, "unit": "kV"}
